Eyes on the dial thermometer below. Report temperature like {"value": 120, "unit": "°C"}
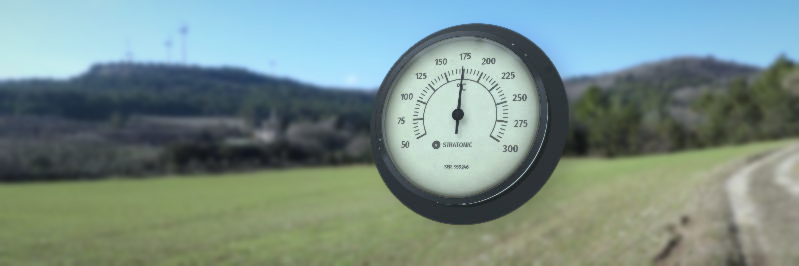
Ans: {"value": 175, "unit": "°C"}
